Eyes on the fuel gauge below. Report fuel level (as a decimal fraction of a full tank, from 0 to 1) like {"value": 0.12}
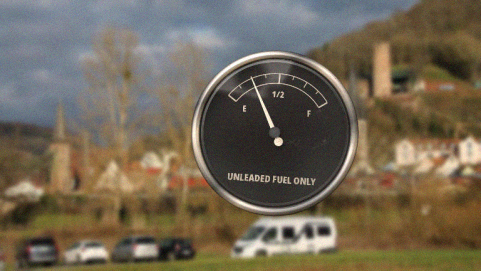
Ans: {"value": 0.25}
